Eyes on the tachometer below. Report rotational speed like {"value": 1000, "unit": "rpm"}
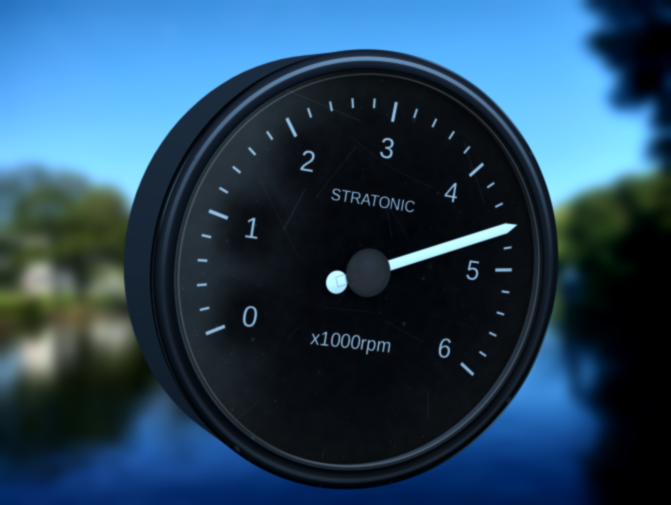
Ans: {"value": 4600, "unit": "rpm"}
